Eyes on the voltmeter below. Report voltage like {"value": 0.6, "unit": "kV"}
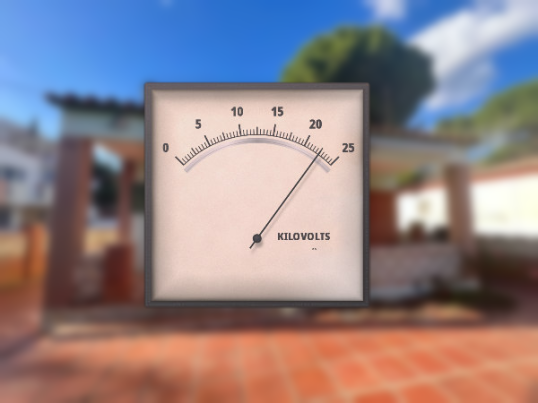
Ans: {"value": 22.5, "unit": "kV"}
